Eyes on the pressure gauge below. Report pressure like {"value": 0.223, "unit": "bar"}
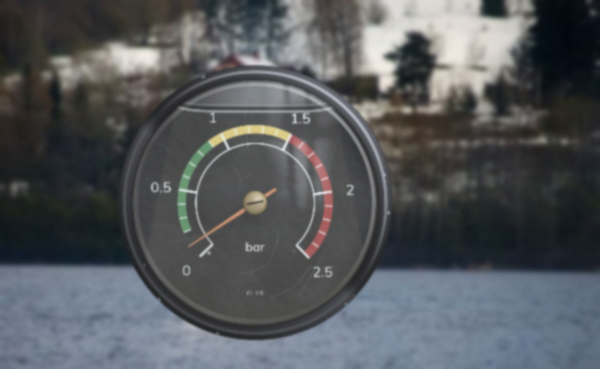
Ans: {"value": 0.1, "unit": "bar"}
